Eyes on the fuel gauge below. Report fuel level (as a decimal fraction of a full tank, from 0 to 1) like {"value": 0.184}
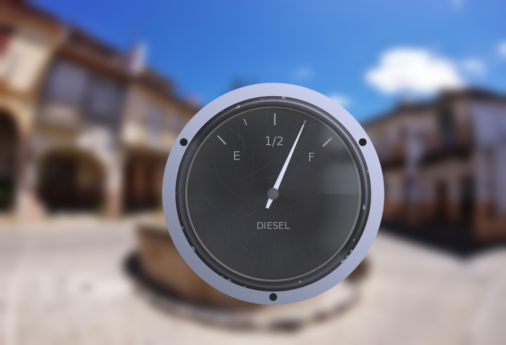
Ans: {"value": 0.75}
